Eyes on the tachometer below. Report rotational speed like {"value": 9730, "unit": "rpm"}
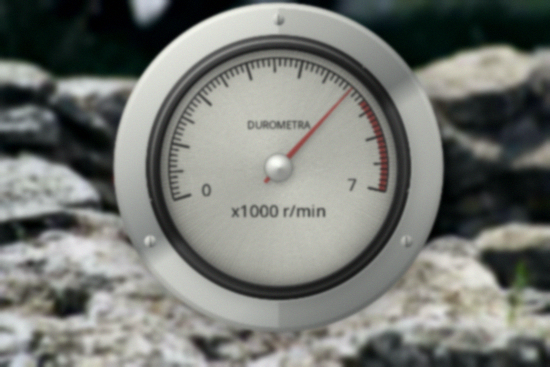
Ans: {"value": 5000, "unit": "rpm"}
